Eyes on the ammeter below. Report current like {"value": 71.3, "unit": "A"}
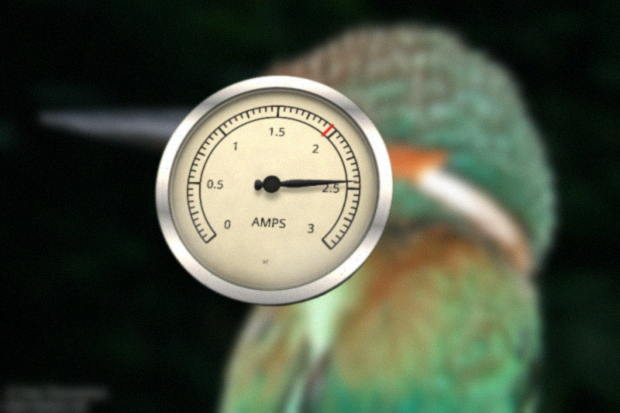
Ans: {"value": 2.45, "unit": "A"}
